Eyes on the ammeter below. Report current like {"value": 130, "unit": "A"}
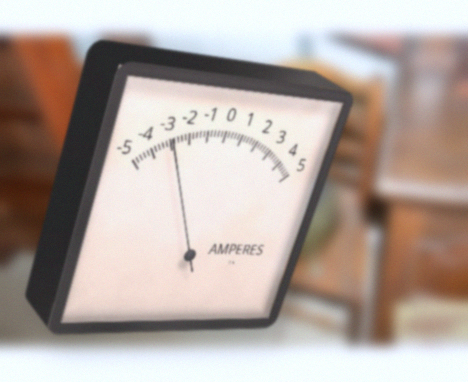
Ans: {"value": -3, "unit": "A"}
